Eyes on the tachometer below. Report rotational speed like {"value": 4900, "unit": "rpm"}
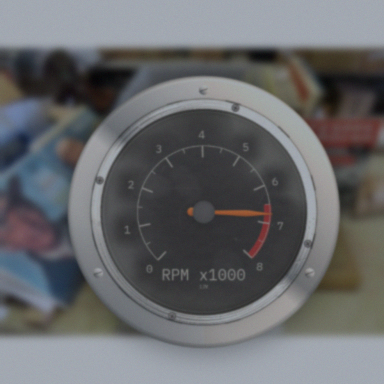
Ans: {"value": 6750, "unit": "rpm"}
